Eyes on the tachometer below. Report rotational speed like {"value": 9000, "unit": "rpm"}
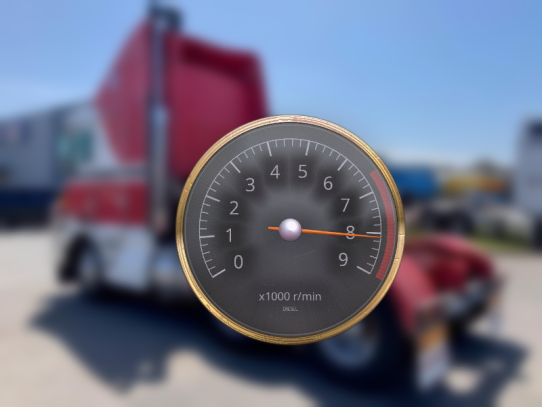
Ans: {"value": 8100, "unit": "rpm"}
